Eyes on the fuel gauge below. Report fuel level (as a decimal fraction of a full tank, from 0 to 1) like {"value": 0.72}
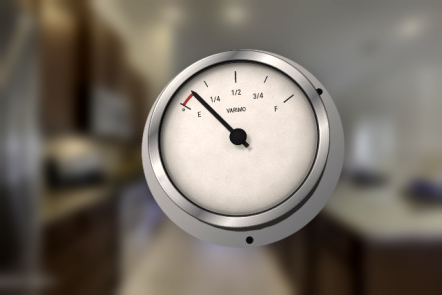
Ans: {"value": 0.125}
